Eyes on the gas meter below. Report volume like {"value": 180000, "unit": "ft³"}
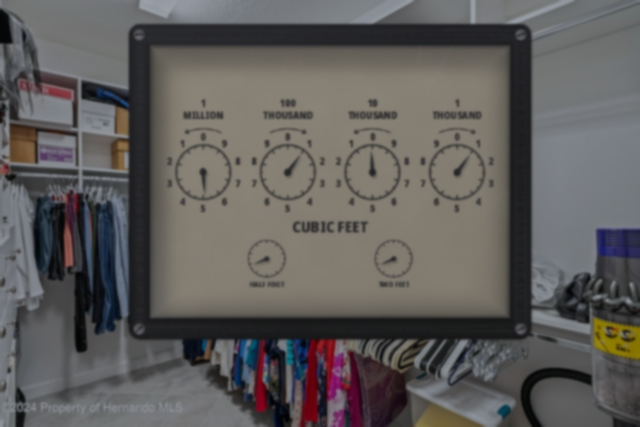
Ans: {"value": 510100, "unit": "ft³"}
